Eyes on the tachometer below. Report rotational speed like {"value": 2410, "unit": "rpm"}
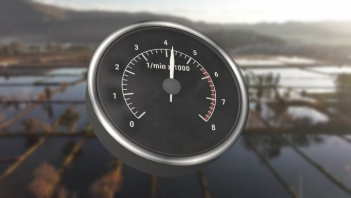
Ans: {"value": 4200, "unit": "rpm"}
